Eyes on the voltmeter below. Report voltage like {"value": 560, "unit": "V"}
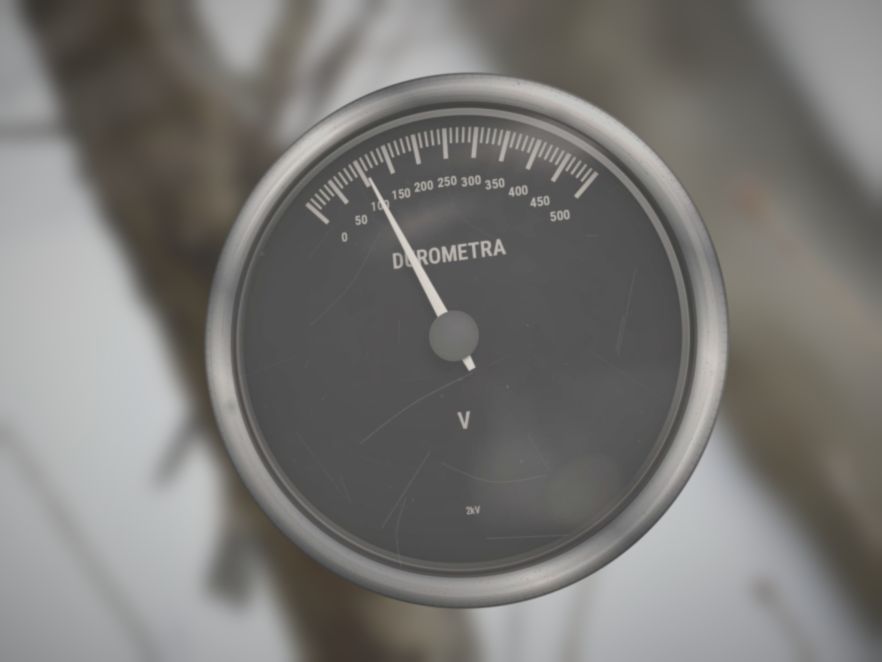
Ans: {"value": 110, "unit": "V"}
